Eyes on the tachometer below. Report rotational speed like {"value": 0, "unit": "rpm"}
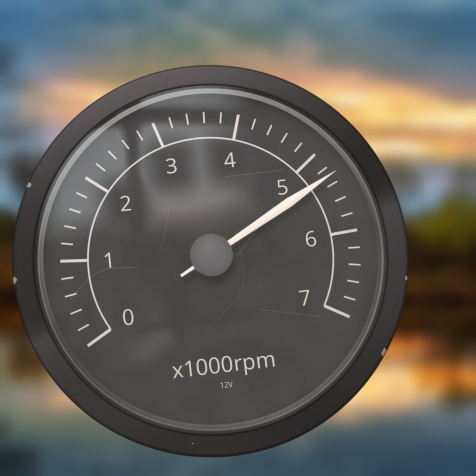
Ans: {"value": 5300, "unit": "rpm"}
